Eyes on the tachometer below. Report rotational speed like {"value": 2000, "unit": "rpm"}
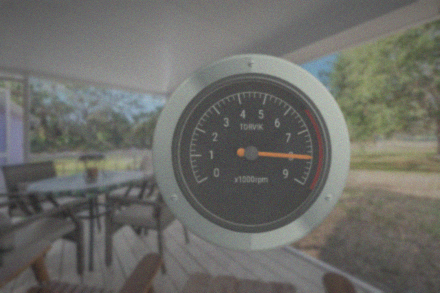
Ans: {"value": 8000, "unit": "rpm"}
